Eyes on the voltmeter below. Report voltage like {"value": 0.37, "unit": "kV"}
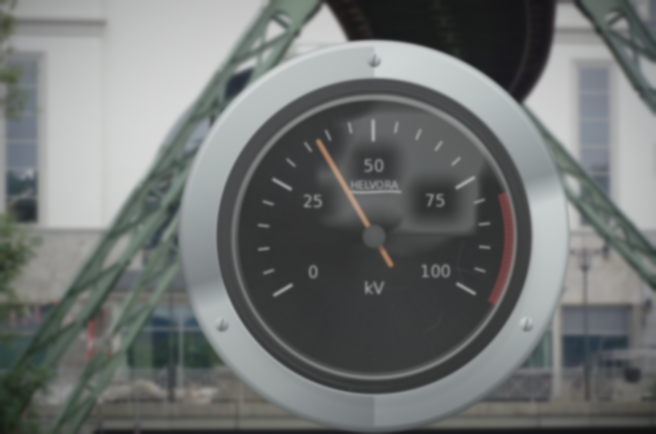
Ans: {"value": 37.5, "unit": "kV"}
